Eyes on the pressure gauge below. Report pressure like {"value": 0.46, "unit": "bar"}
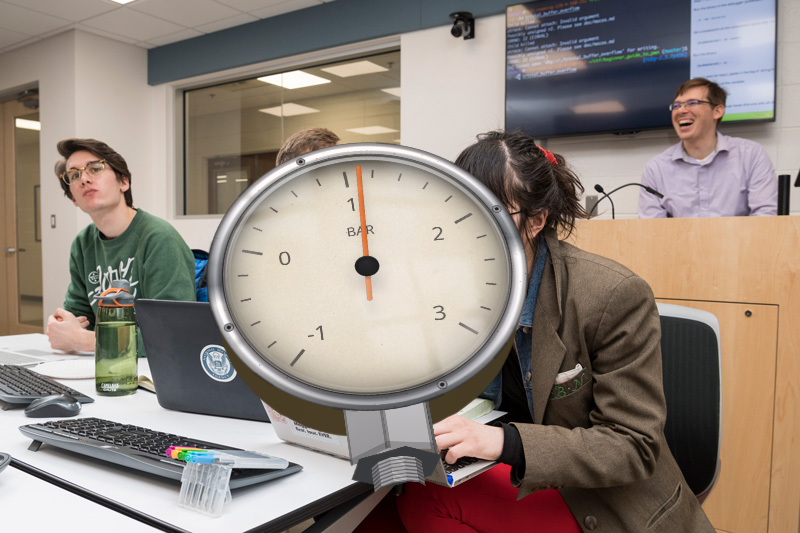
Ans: {"value": 1.1, "unit": "bar"}
